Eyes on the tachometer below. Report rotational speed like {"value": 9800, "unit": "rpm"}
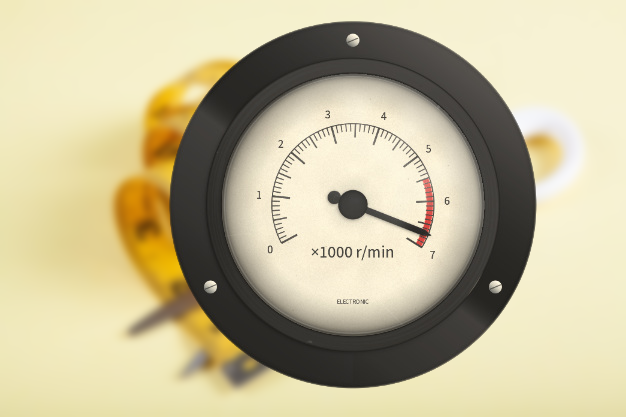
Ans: {"value": 6700, "unit": "rpm"}
